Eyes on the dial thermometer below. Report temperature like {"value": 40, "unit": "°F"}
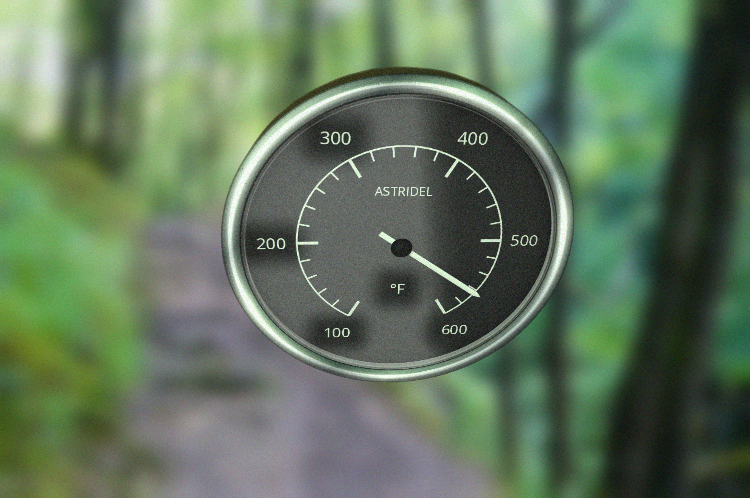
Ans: {"value": 560, "unit": "°F"}
